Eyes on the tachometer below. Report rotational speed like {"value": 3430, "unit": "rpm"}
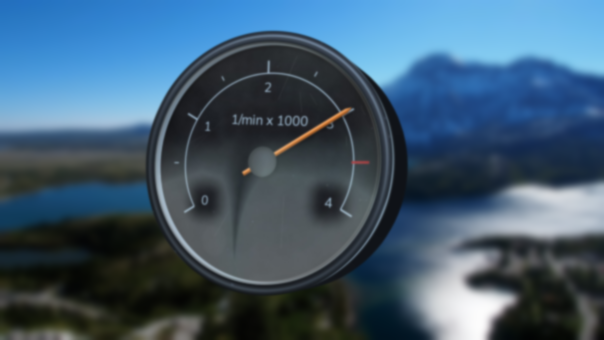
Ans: {"value": 3000, "unit": "rpm"}
